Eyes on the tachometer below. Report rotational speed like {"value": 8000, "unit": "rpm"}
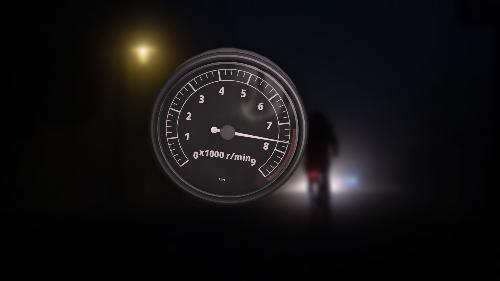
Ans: {"value": 7600, "unit": "rpm"}
